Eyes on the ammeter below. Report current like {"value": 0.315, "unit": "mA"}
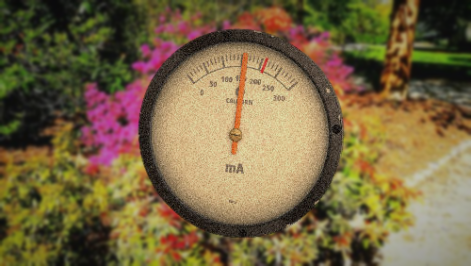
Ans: {"value": 160, "unit": "mA"}
